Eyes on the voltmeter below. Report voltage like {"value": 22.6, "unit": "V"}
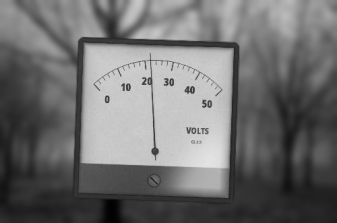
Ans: {"value": 22, "unit": "V"}
